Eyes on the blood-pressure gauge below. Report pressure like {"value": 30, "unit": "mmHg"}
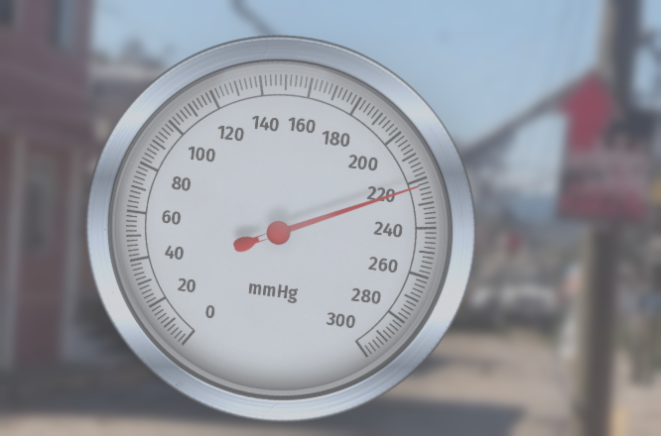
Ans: {"value": 222, "unit": "mmHg"}
